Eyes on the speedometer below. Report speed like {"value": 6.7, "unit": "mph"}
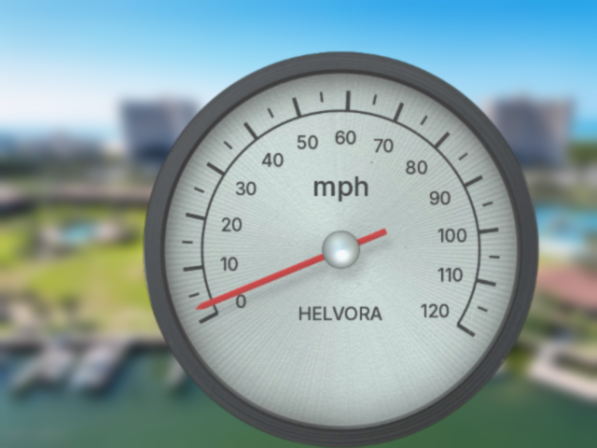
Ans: {"value": 2.5, "unit": "mph"}
